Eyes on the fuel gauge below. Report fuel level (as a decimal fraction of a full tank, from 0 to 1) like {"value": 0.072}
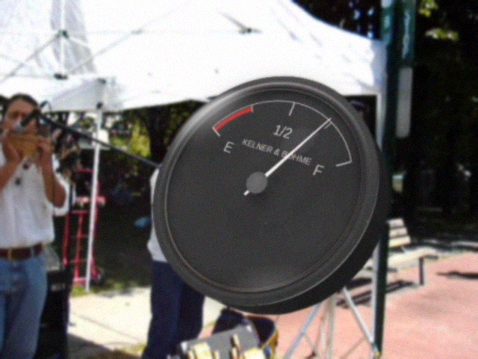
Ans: {"value": 0.75}
